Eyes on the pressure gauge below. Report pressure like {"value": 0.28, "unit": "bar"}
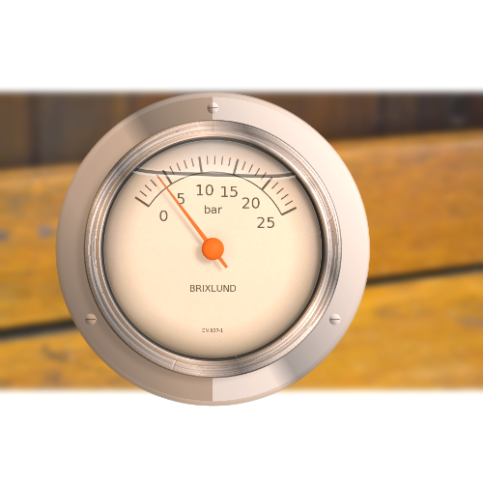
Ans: {"value": 4, "unit": "bar"}
